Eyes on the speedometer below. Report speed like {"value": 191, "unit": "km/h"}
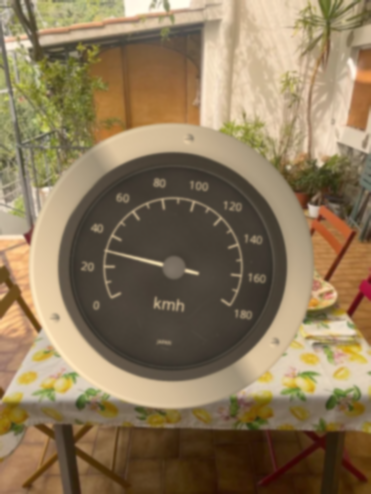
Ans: {"value": 30, "unit": "km/h"}
